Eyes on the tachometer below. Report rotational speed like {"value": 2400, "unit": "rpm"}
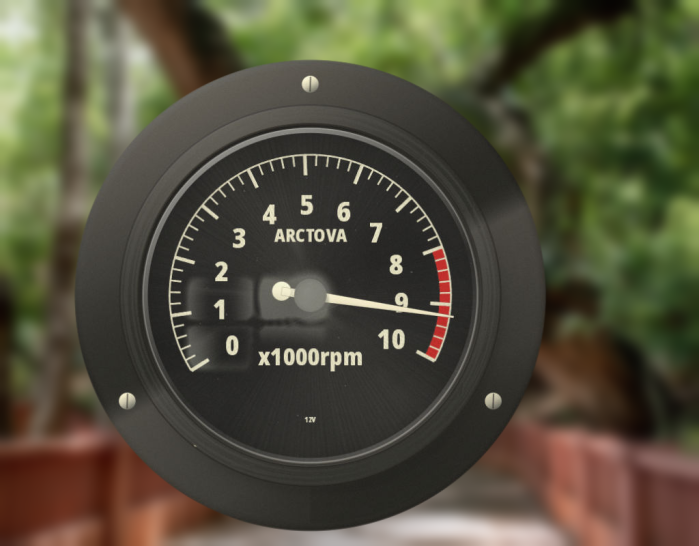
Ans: {"value": 9200, "unit": "rpm"}
